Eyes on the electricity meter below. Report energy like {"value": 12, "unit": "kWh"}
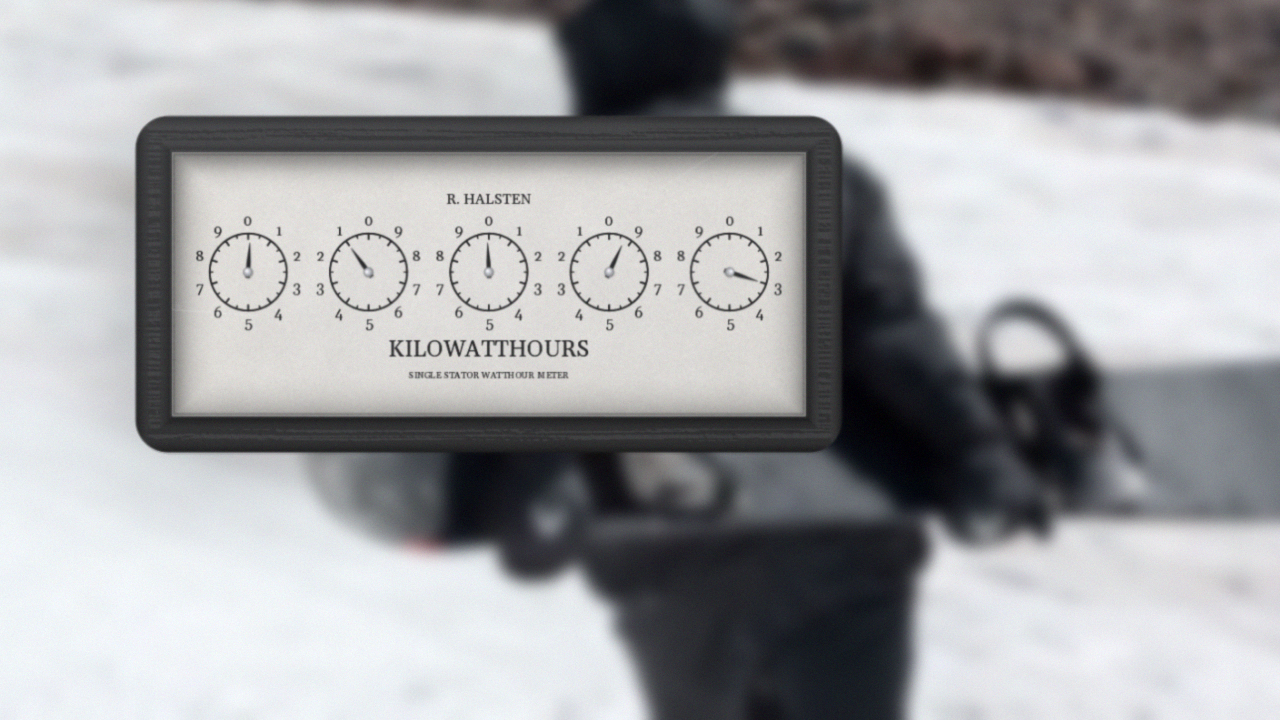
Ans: {"value": 993, "unit": "kWh"}
